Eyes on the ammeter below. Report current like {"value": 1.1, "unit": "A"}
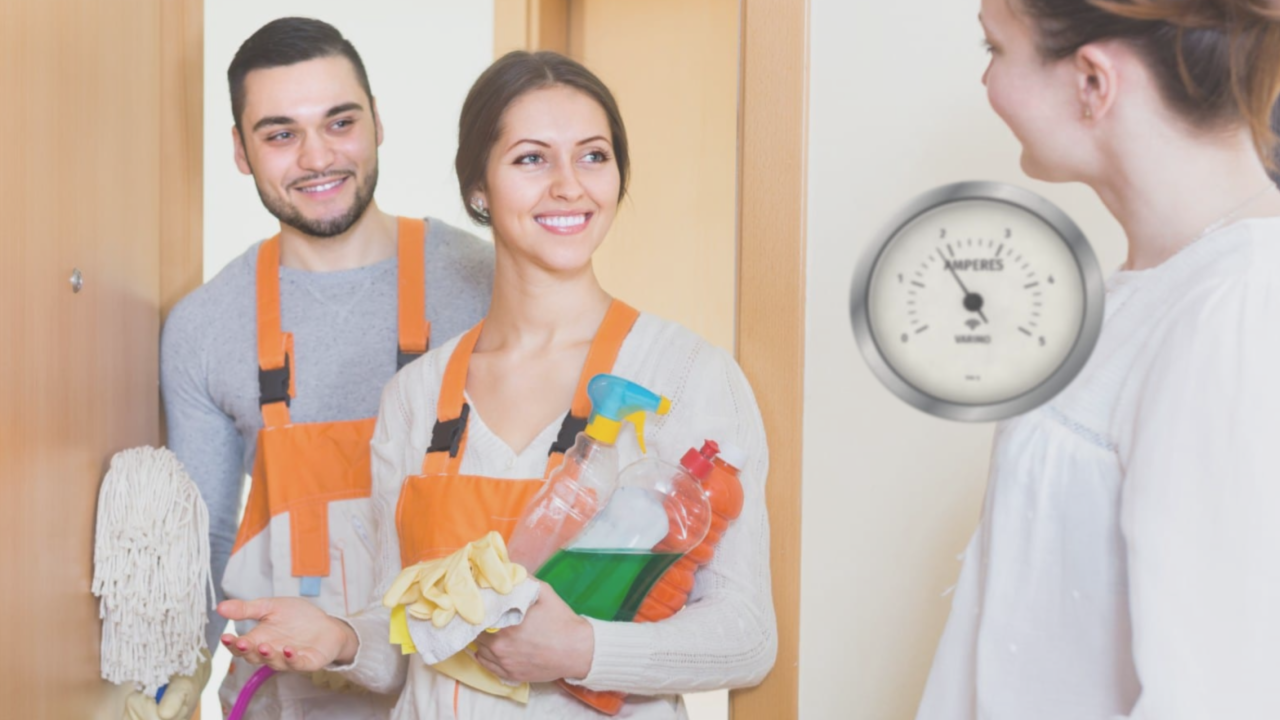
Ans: {"value": 1.8, "unit": "A"}
